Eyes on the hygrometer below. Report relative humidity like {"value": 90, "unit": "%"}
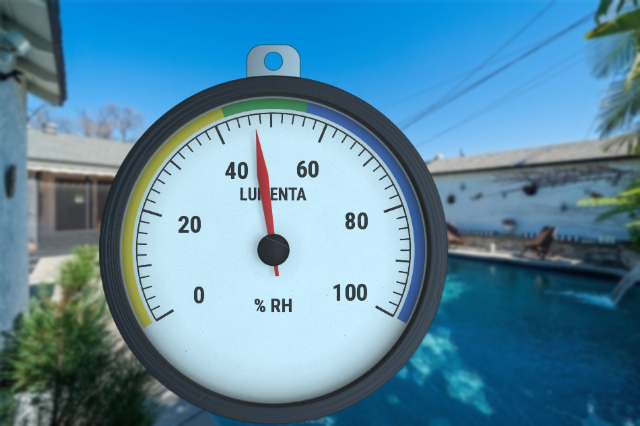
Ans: {"value": 47, "unit": "%"}
